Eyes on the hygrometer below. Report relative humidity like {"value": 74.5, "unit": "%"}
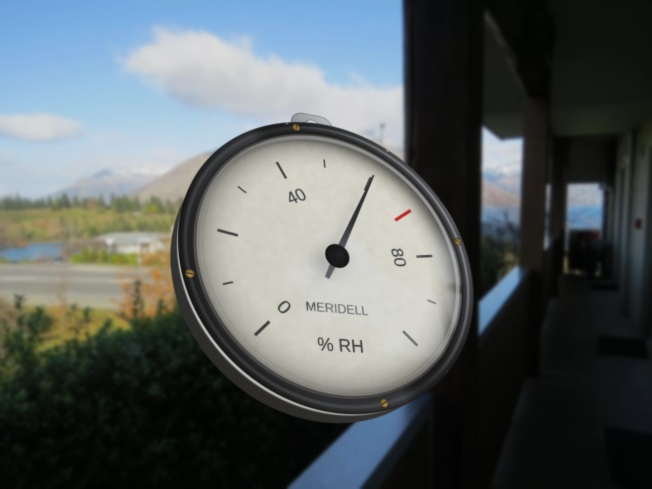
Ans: {"value": 60, "unit": "%"}
